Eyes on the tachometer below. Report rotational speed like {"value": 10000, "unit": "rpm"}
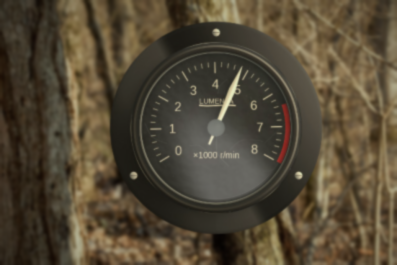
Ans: {"value": 4800, "unit": "rpm"}
